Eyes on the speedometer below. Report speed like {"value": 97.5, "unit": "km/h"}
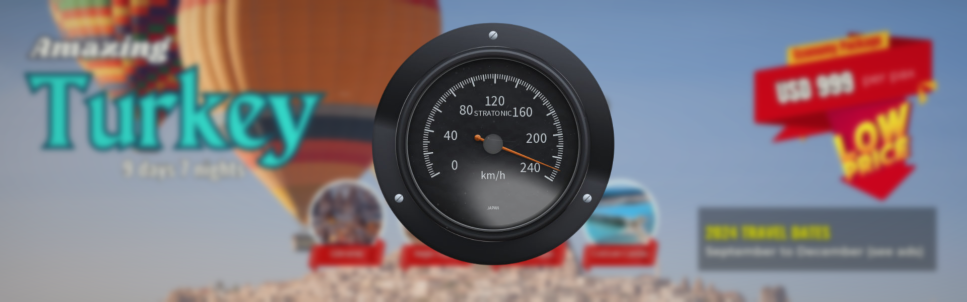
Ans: {"value": 230, "unit": "km/h"}
